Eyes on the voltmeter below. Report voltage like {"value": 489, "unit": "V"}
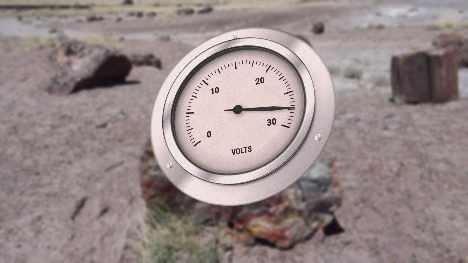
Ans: {"value": 27.5, "unit": "V"}
